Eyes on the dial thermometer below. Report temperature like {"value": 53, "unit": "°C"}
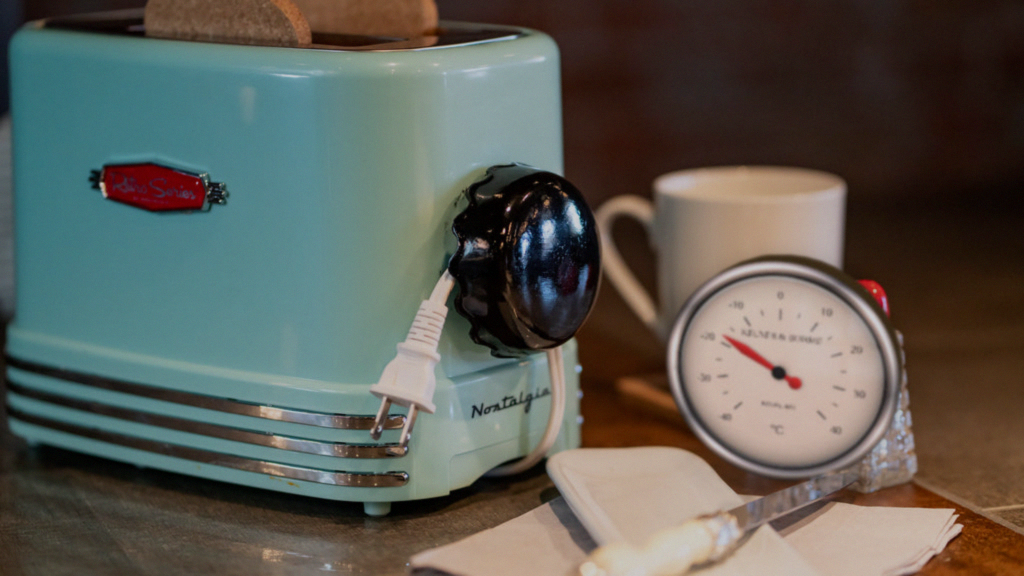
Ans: {"value": -17.5, "unit": "°C"}
